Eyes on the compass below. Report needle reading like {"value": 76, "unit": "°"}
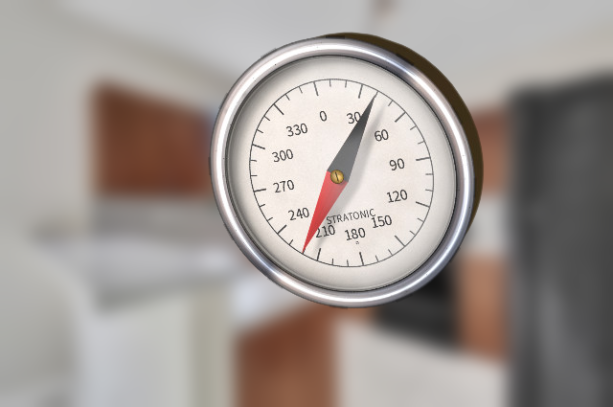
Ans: {"value": 220, "unit": "°"}
